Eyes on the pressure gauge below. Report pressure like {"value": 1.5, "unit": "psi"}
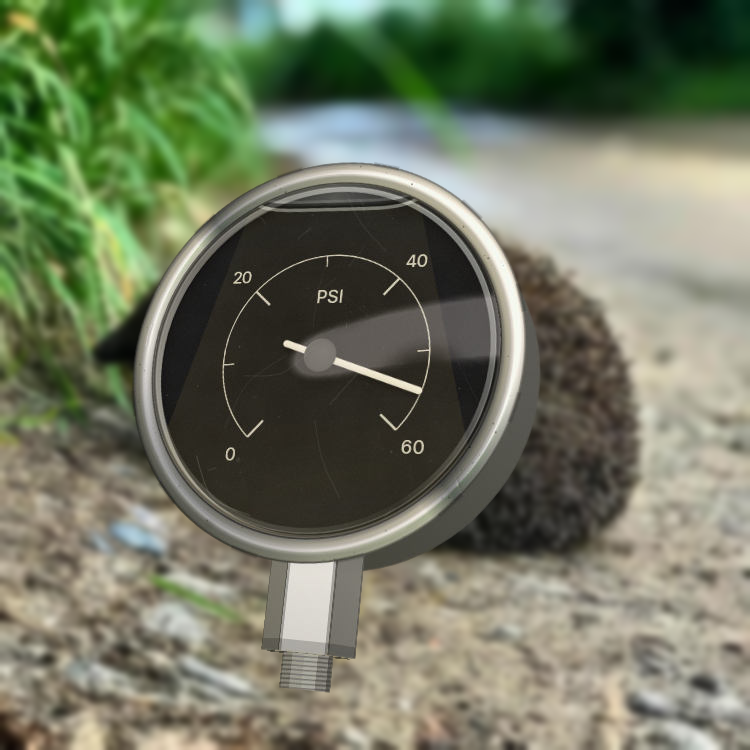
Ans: {"value": 55, "unit": "psi"}
